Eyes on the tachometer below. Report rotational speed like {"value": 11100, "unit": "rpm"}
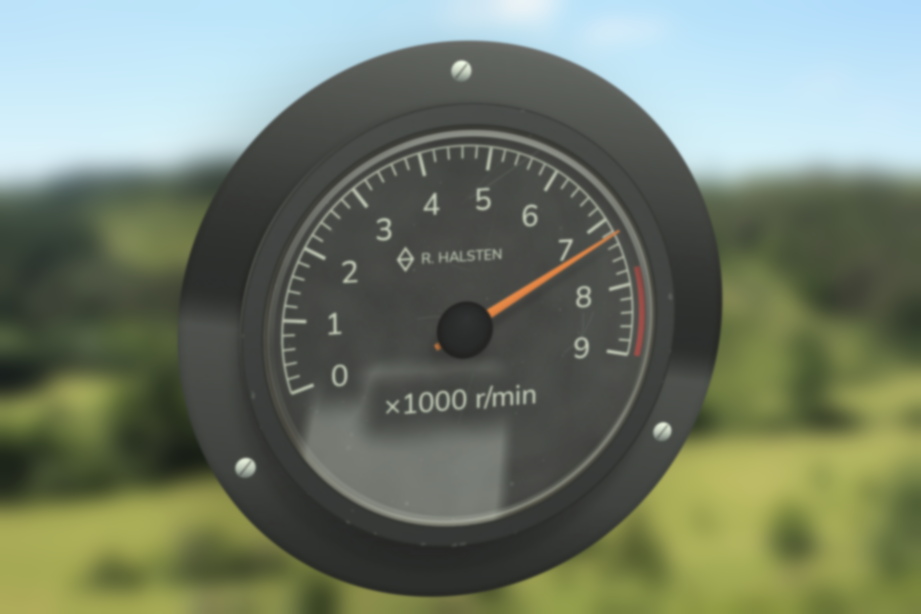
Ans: {"value": 7200, "unit": "rpm"}
